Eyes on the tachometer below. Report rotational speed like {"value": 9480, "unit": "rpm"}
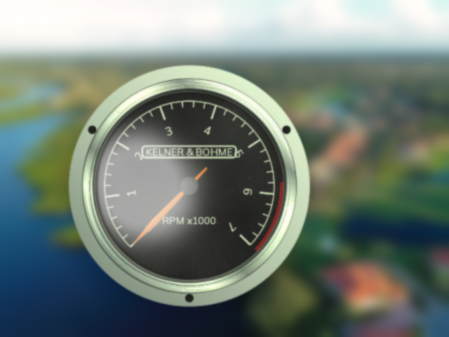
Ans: {"value": 0, "unit": "rpm"}
